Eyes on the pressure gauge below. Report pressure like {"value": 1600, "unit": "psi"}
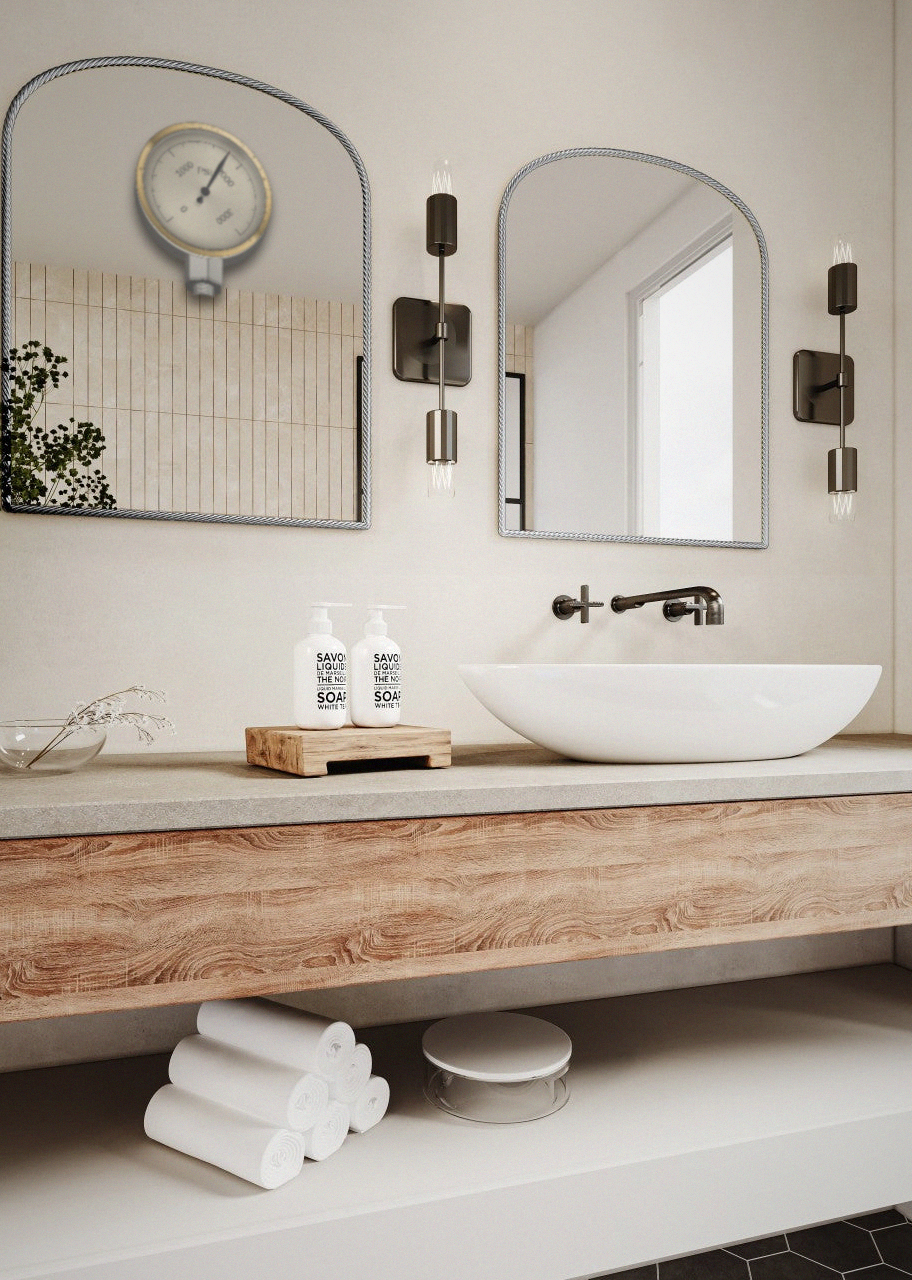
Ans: {"value": 1800, "unit": "psi"}
